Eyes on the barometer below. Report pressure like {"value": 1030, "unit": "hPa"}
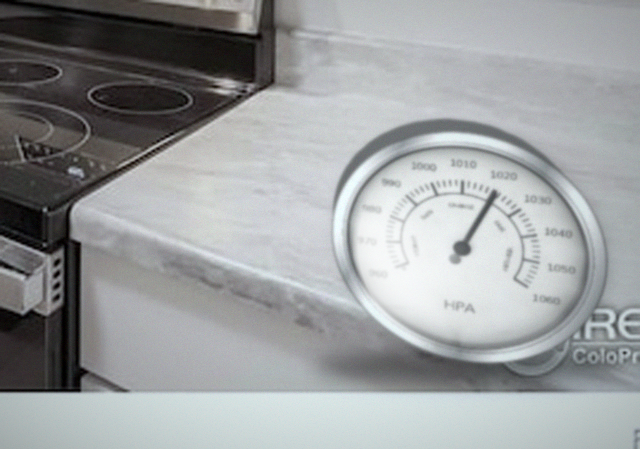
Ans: {"value": 1020, "unit": "hPa"}
